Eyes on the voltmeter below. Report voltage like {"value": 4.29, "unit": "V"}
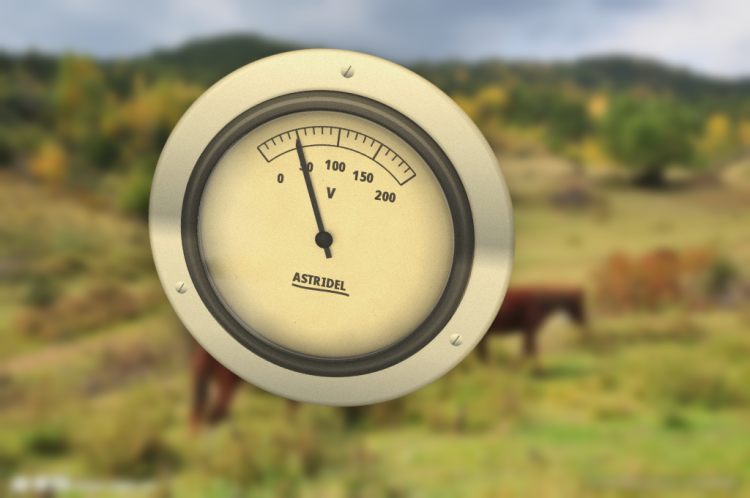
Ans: {"value": 50, "unit": "V"}
